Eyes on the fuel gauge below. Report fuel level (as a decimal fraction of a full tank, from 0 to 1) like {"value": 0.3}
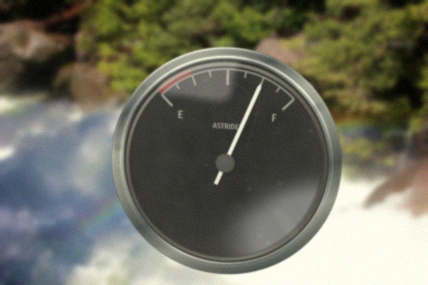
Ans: {"value": 0.75}
